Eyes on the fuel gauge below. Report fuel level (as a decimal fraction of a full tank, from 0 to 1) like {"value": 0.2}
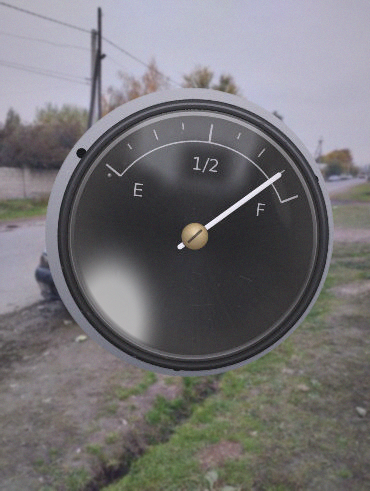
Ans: {"value": 0.875}
